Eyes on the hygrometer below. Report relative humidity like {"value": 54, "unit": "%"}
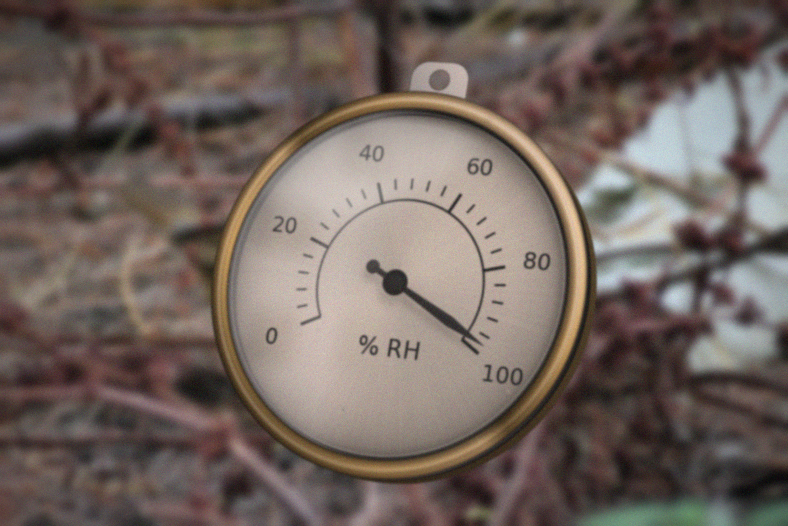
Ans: {"value": 98, "unit": "%"}
